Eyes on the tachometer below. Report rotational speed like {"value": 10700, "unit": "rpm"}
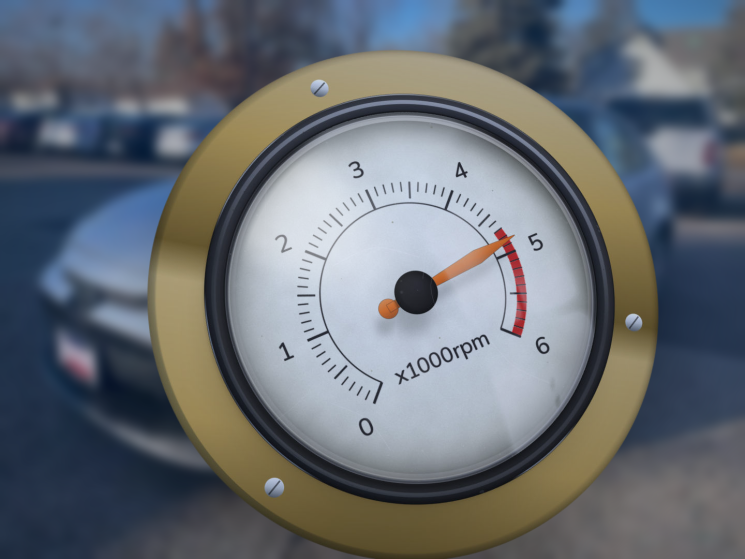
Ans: {"value": 4850, "unit": "rpm"}
